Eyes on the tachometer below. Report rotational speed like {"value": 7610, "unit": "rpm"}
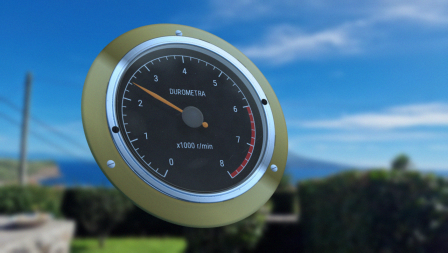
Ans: {"value": 2400, "unit": "rpm"}
